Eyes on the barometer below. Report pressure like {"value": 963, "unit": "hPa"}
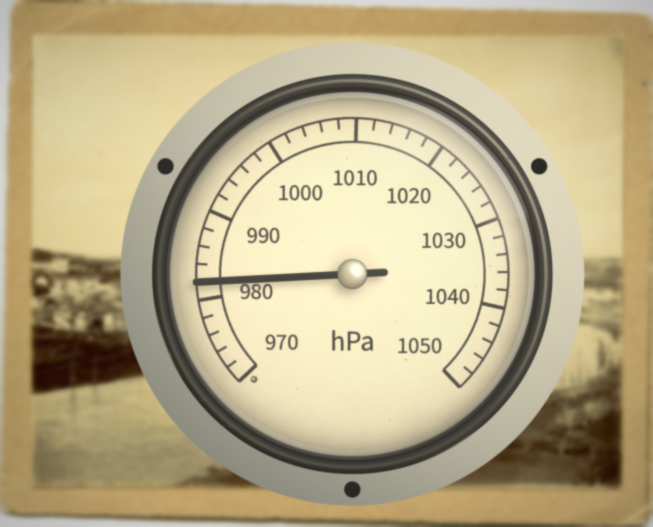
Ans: {"value": 982, "unit": "hPa"}
